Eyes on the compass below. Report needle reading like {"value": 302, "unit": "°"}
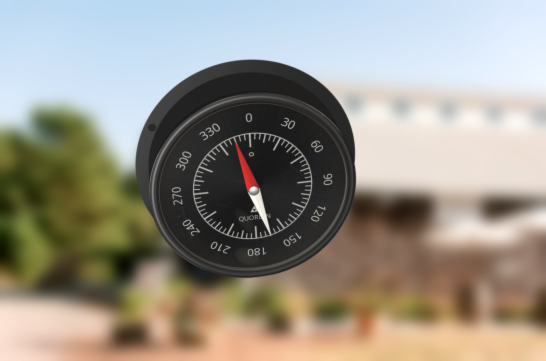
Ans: {"value": 345, "unit": "°"}
